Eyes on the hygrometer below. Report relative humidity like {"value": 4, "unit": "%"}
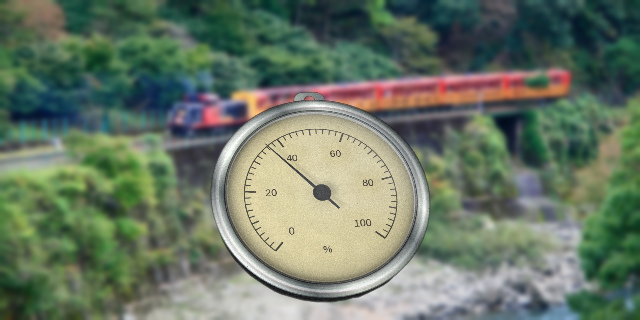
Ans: {"value": 36, "unit": "%"}
